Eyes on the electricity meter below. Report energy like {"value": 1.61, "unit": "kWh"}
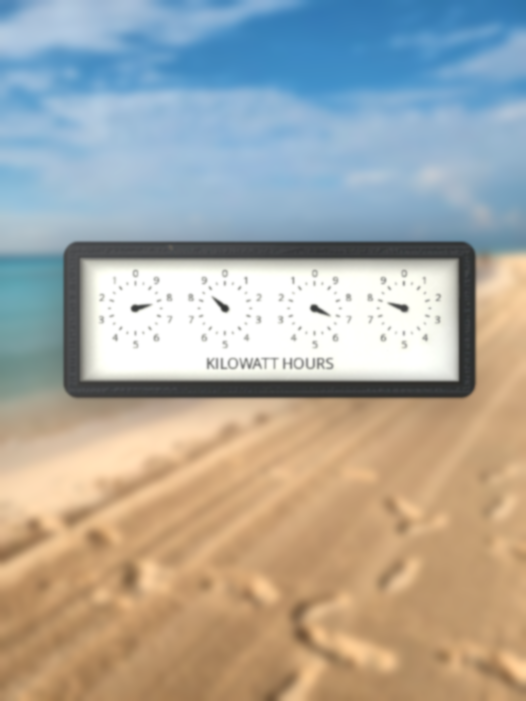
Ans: {"value": 7868, "unit": "kWh"}
